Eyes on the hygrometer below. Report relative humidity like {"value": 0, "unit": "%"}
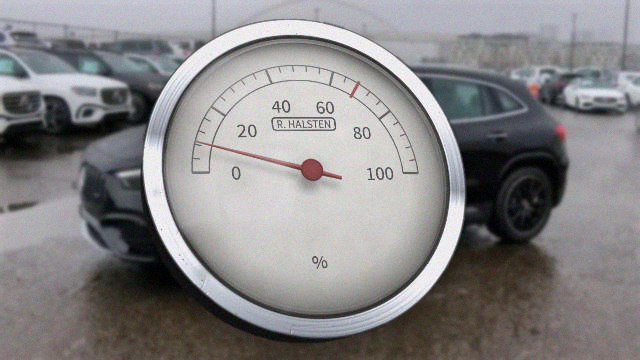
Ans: {"value": 8, "unit": "%"}
